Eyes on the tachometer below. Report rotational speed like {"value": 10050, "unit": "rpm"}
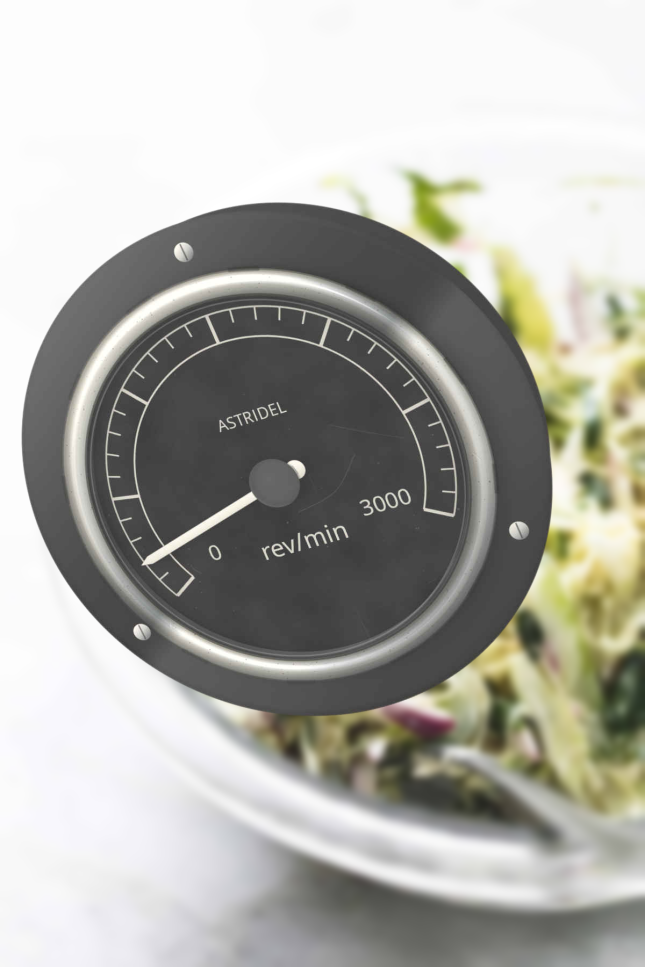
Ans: {"value": 200, "unit": "rpm"}
